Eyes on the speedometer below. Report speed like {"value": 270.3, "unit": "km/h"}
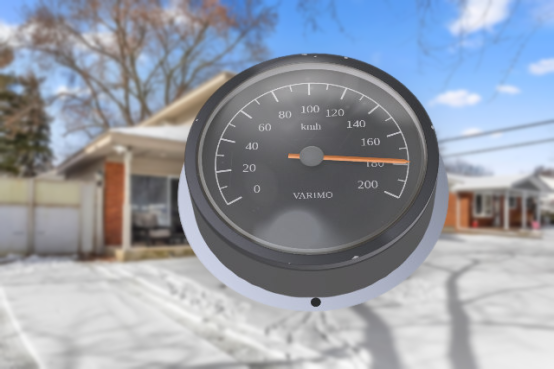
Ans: {"value": 180, "unit": "km/h"}
